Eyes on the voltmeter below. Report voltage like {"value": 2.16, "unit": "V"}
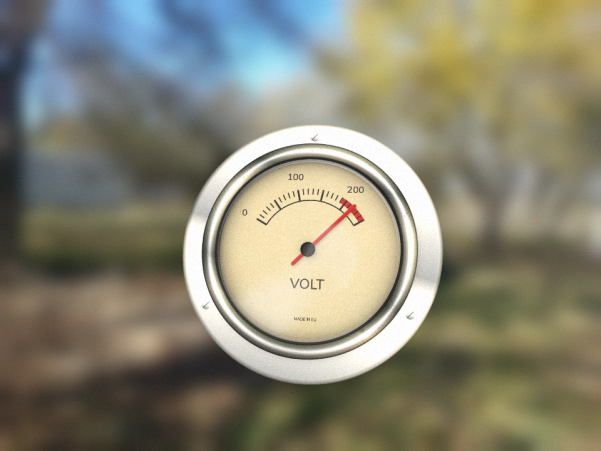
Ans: {"value": 220, "unit": "V"}
